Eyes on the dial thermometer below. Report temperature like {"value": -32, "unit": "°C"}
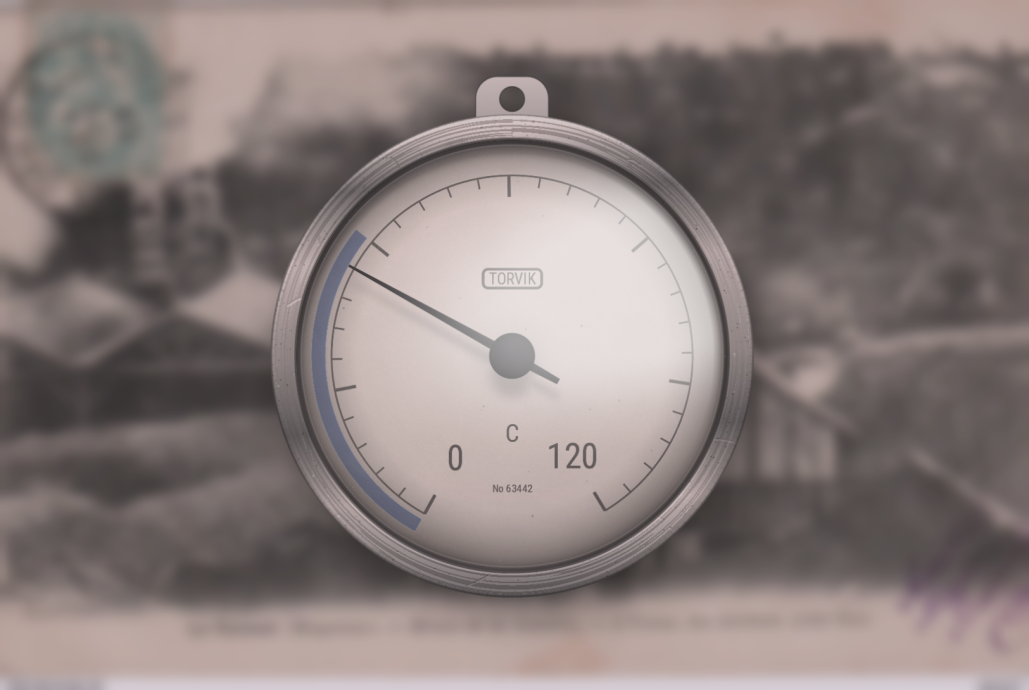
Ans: {"value": 36, "unit": "°C"}
